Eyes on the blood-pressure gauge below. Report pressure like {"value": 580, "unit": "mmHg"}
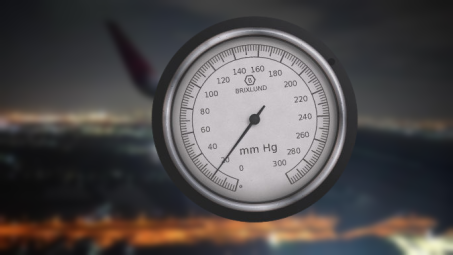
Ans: {"value": 20, "unit": "mmHg"}
